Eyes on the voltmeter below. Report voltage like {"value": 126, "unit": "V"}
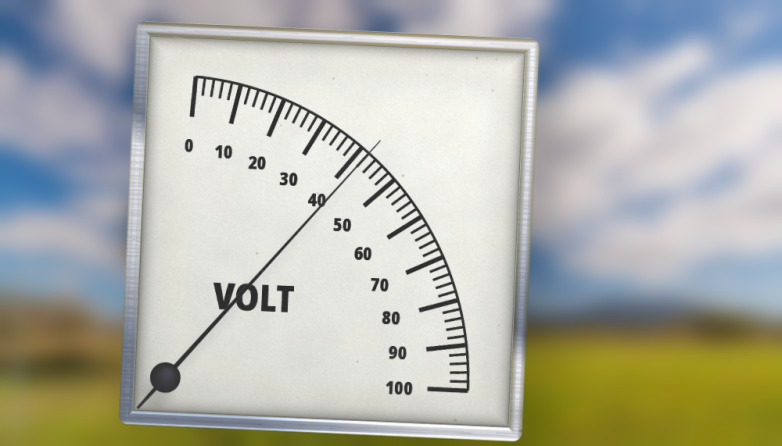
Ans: {"value": 42, "unit": "V"}
